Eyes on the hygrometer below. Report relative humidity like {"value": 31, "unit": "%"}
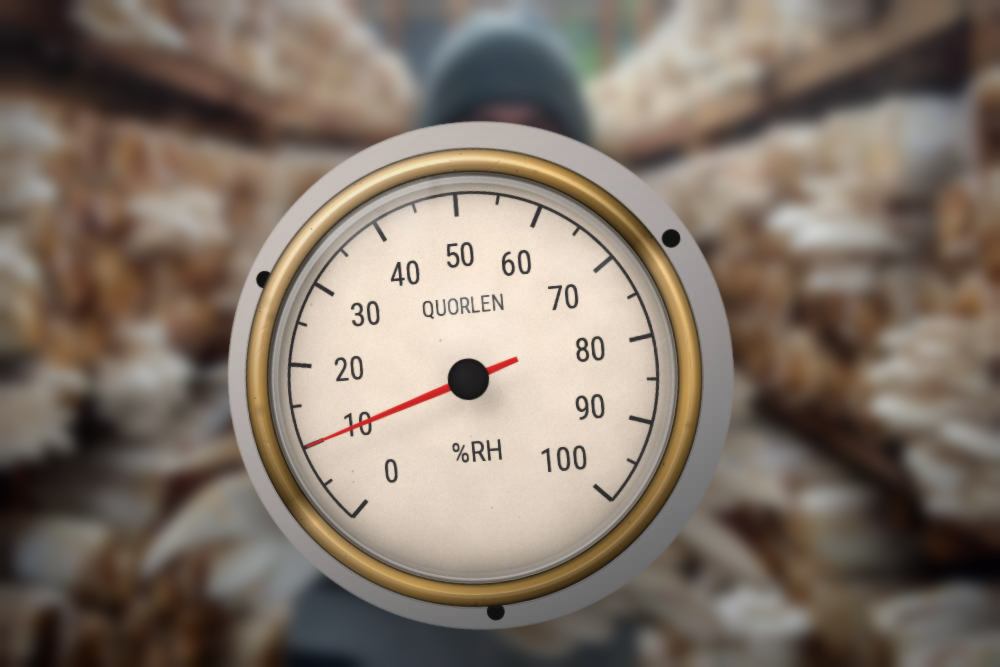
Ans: {"value": 10, "unit": "%"}
